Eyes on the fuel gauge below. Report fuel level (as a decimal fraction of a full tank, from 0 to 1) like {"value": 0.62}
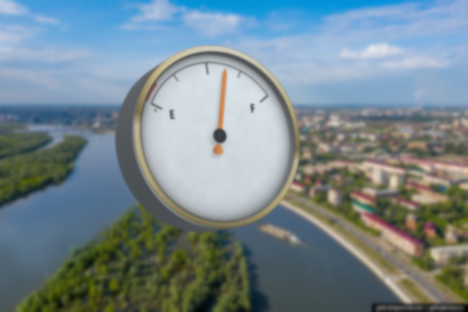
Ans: {"value": 0.625}
